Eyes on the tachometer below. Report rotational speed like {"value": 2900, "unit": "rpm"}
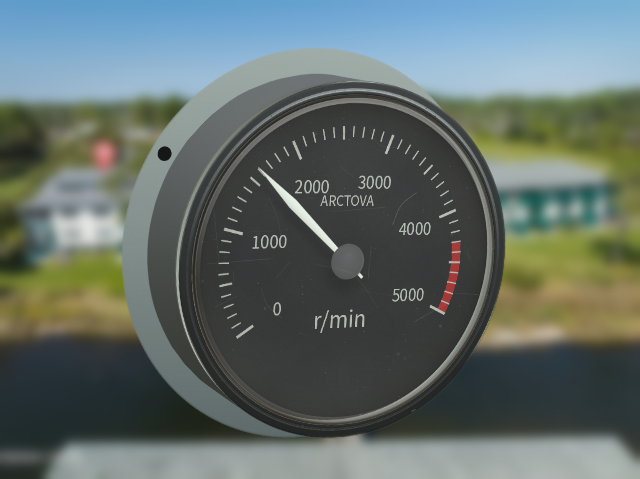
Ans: {"value": 1600, "unit": "rpm"}
